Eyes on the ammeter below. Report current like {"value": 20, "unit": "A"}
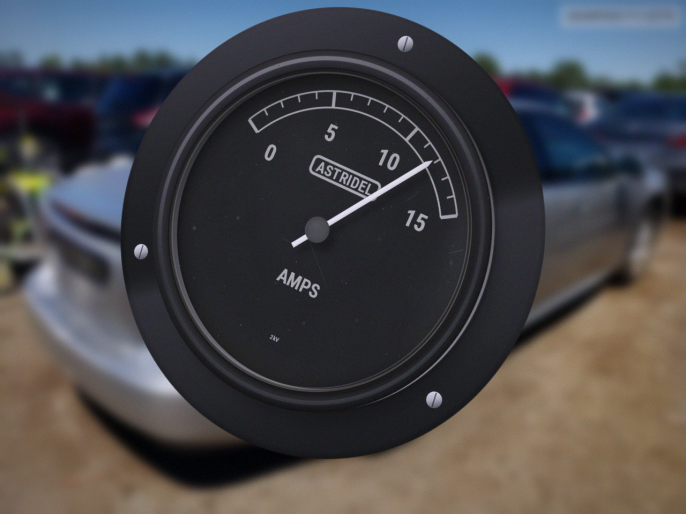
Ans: {"value": 12, "unit": "A"}
